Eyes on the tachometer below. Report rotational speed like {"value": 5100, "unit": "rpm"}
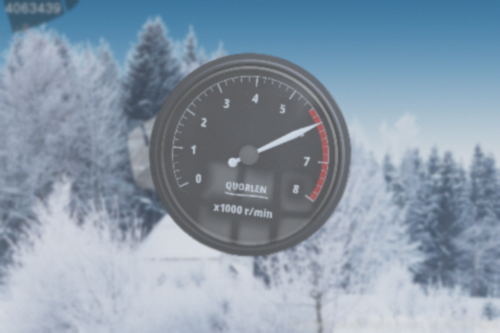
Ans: {"value": 6000, "unit": "rpm"}
